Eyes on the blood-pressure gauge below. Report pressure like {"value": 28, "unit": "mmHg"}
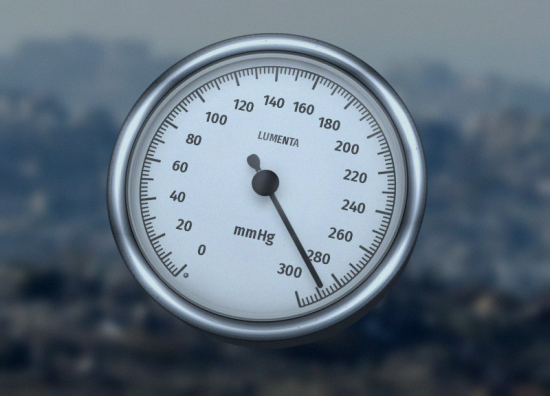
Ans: {"value": 288, "unit": "mmHg"}
